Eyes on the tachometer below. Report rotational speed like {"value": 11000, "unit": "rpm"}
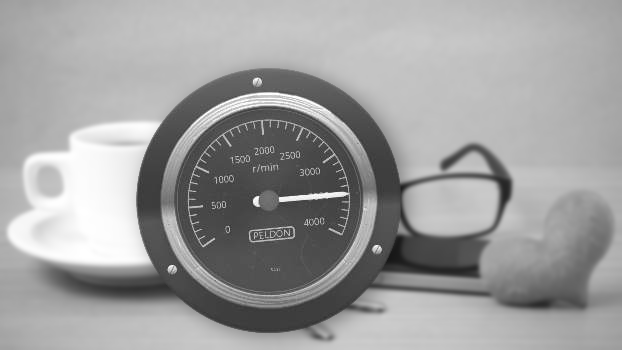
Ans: {"value": 3500, "unit": "rpm"}
